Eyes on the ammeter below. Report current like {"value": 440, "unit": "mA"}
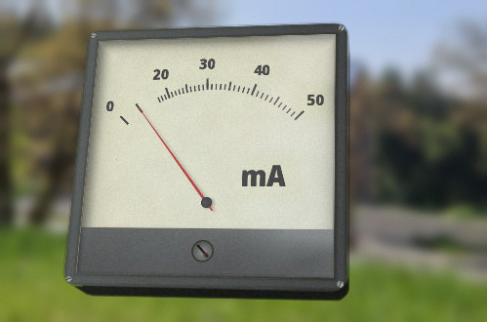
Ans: {"value": 10, "unit": "mA"}
